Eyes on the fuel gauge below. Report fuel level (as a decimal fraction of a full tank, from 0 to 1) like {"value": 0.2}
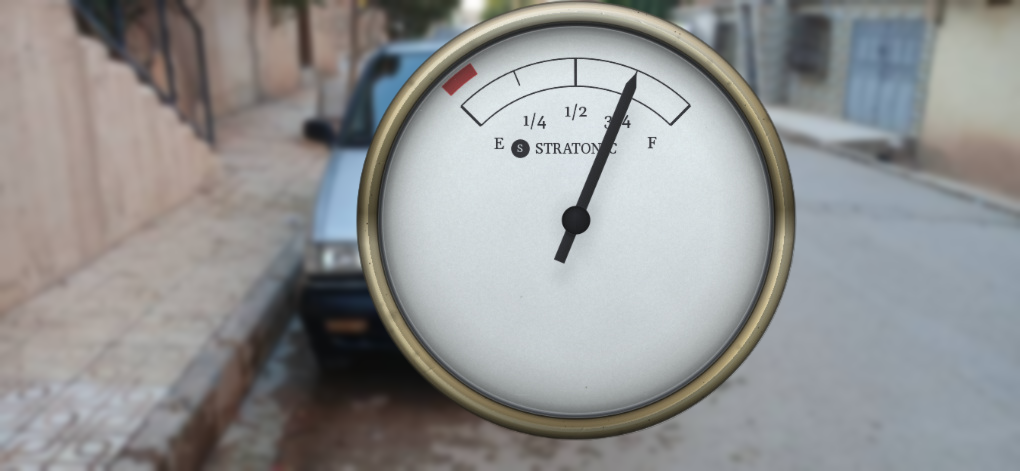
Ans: {"value": 0.75}
